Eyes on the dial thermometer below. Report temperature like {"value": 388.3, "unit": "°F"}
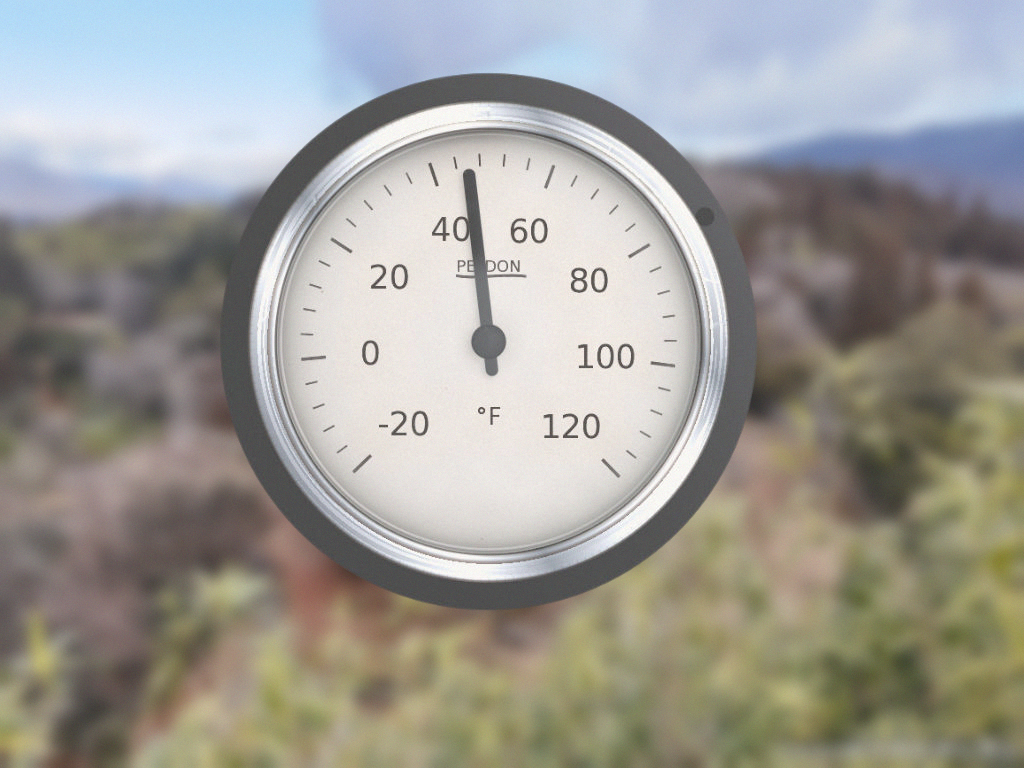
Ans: {"value": 46, "unit": "°F"}
